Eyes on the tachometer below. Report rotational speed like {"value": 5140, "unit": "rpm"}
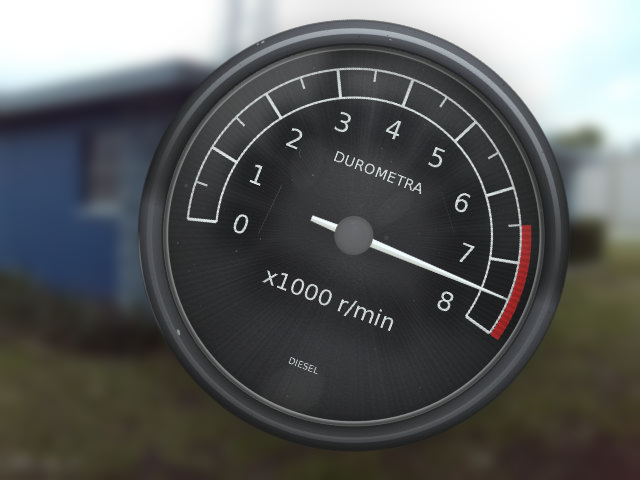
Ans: {"value": 7500, "unit": "rpm"}
